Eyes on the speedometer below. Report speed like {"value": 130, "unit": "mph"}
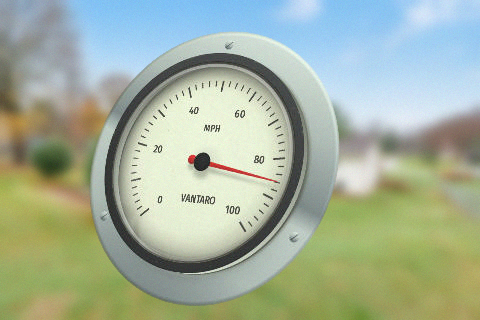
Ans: {"value": 86, "unit": "mph"}
